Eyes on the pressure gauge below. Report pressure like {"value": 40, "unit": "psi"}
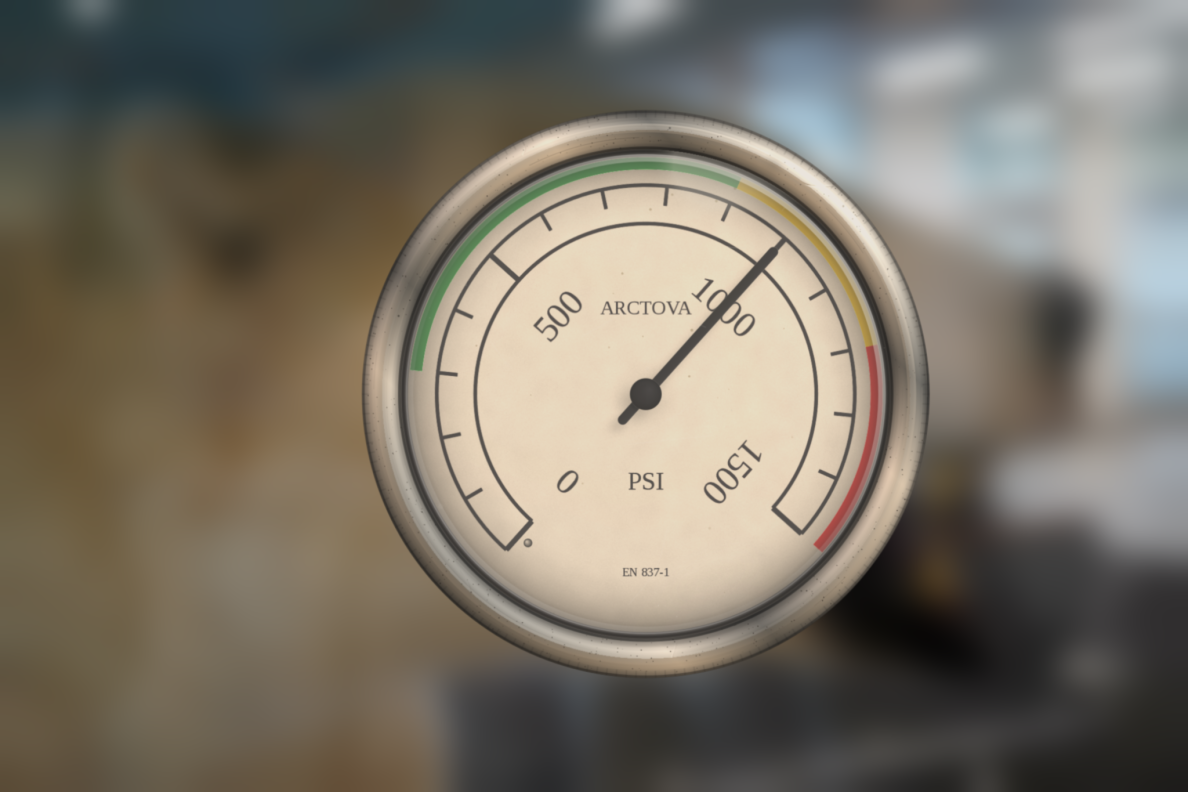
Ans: {"value": 1000, "unit": "psi"}
